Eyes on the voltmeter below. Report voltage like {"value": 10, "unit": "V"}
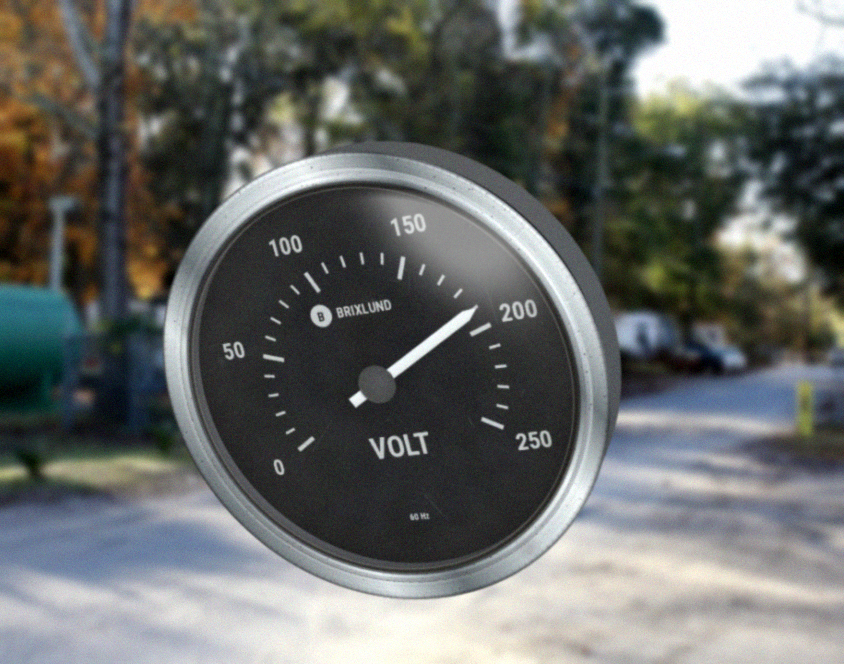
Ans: {"value": 190, "unit": "V"}
